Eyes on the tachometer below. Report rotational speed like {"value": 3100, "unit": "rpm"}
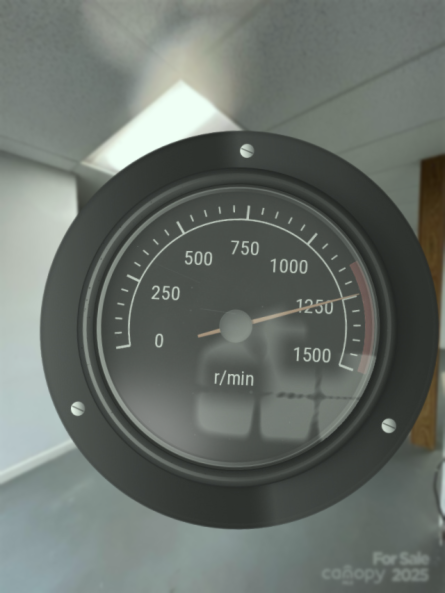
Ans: {"value": 1250, "unit": "rpm"}
